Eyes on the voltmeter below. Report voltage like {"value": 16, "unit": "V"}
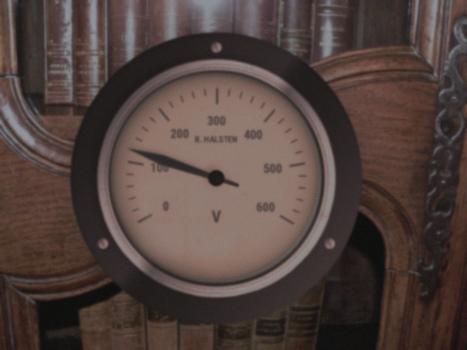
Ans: {"value": 120, "unit": "V"}
